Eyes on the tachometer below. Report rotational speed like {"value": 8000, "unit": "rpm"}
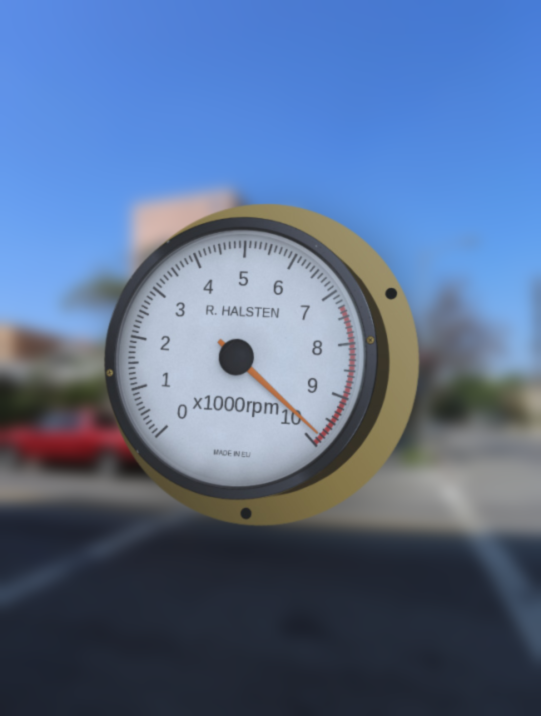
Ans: {"value": 9800, "unit": "rpm"}
